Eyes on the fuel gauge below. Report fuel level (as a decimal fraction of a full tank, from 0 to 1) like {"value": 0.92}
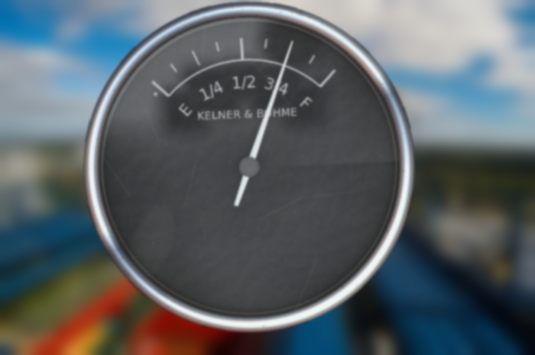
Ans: {"value": 0.75}
